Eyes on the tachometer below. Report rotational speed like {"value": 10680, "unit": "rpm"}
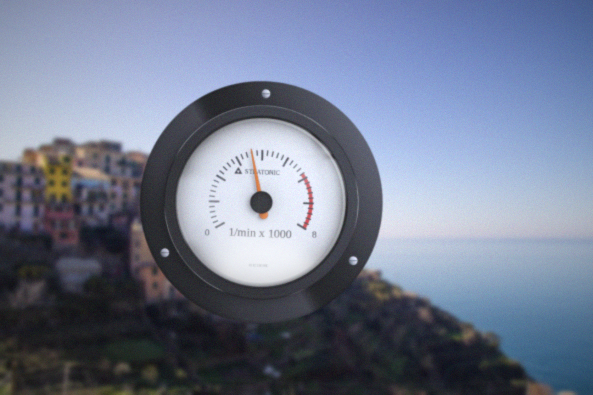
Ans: {"value": 3600, "unit": "rpm"}
